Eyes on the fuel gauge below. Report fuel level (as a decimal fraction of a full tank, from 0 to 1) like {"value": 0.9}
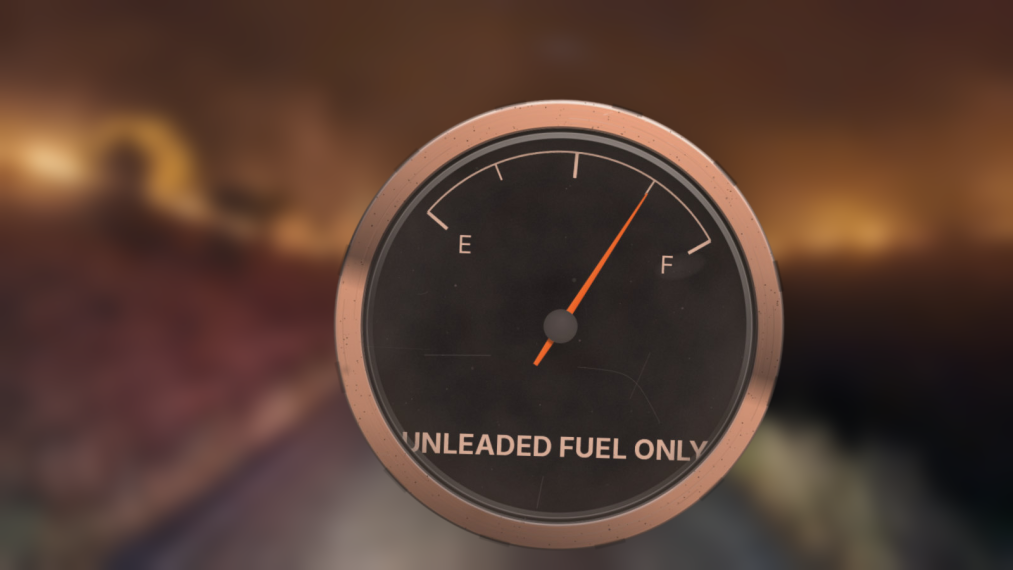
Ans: {"value": 0.75}
